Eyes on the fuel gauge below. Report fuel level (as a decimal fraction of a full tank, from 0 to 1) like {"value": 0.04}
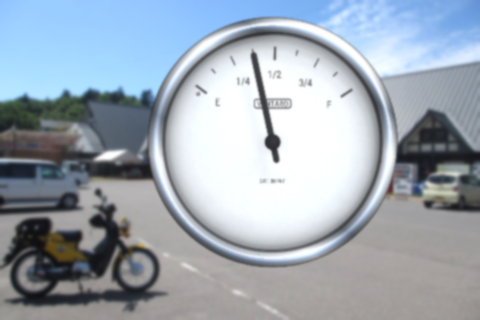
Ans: {"value": 0.375}
